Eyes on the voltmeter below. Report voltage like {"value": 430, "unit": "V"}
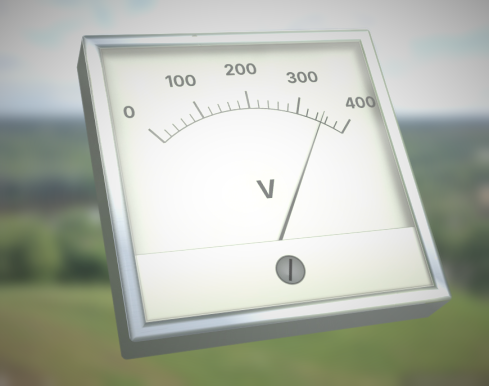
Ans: {"value": 350, "unit": "V"}
